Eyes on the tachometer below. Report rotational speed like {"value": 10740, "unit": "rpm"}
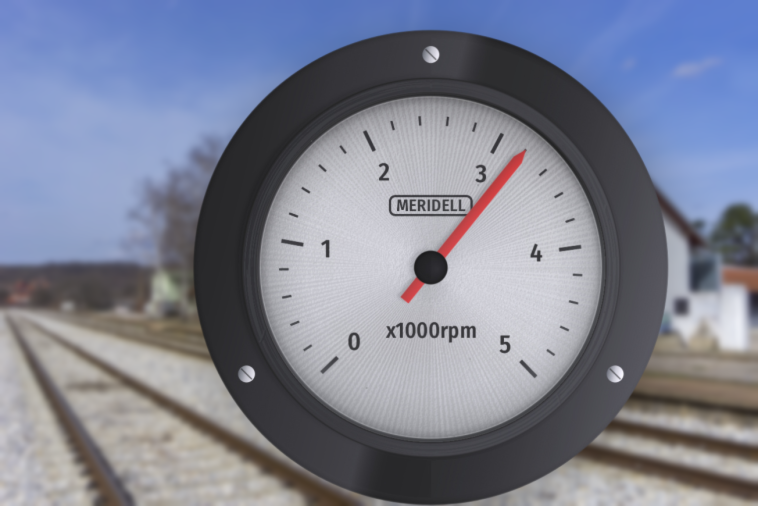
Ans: {"value": 3200, "unit": "rpm"}
